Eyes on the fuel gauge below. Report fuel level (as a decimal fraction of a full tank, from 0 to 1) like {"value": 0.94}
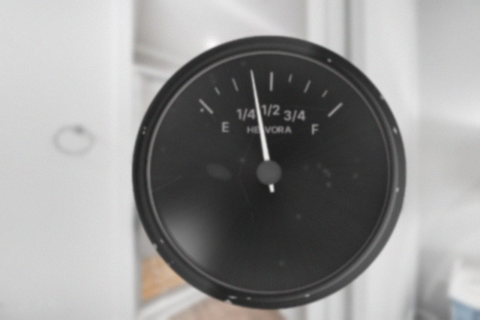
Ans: {"value": 0.375}
